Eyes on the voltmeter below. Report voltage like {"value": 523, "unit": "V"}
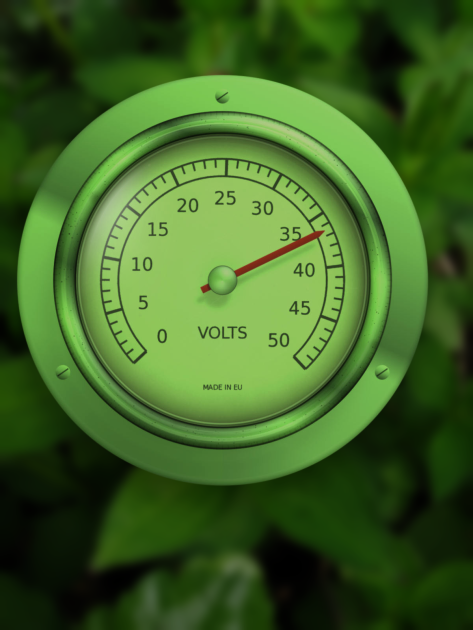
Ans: {"value": 36.5, "unit": "V"}
